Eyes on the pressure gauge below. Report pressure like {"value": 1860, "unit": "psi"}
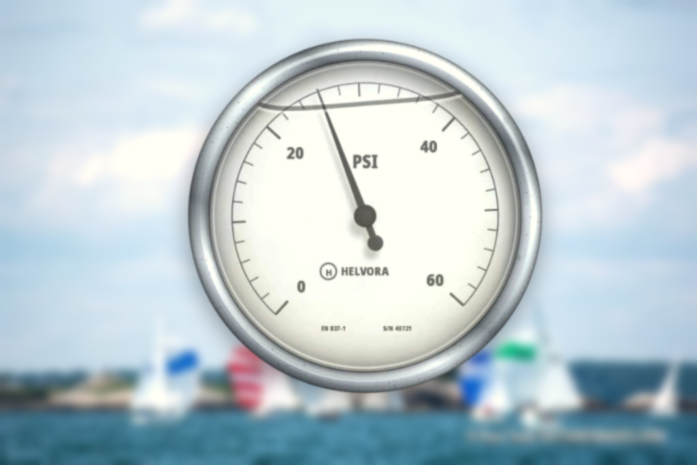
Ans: {"value": 26, "unit": "psi"}
